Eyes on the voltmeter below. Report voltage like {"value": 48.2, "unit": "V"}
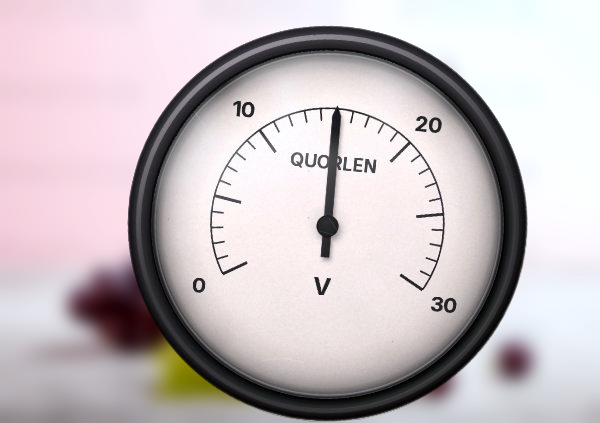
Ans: {"value": 15, "unit": "V"}
